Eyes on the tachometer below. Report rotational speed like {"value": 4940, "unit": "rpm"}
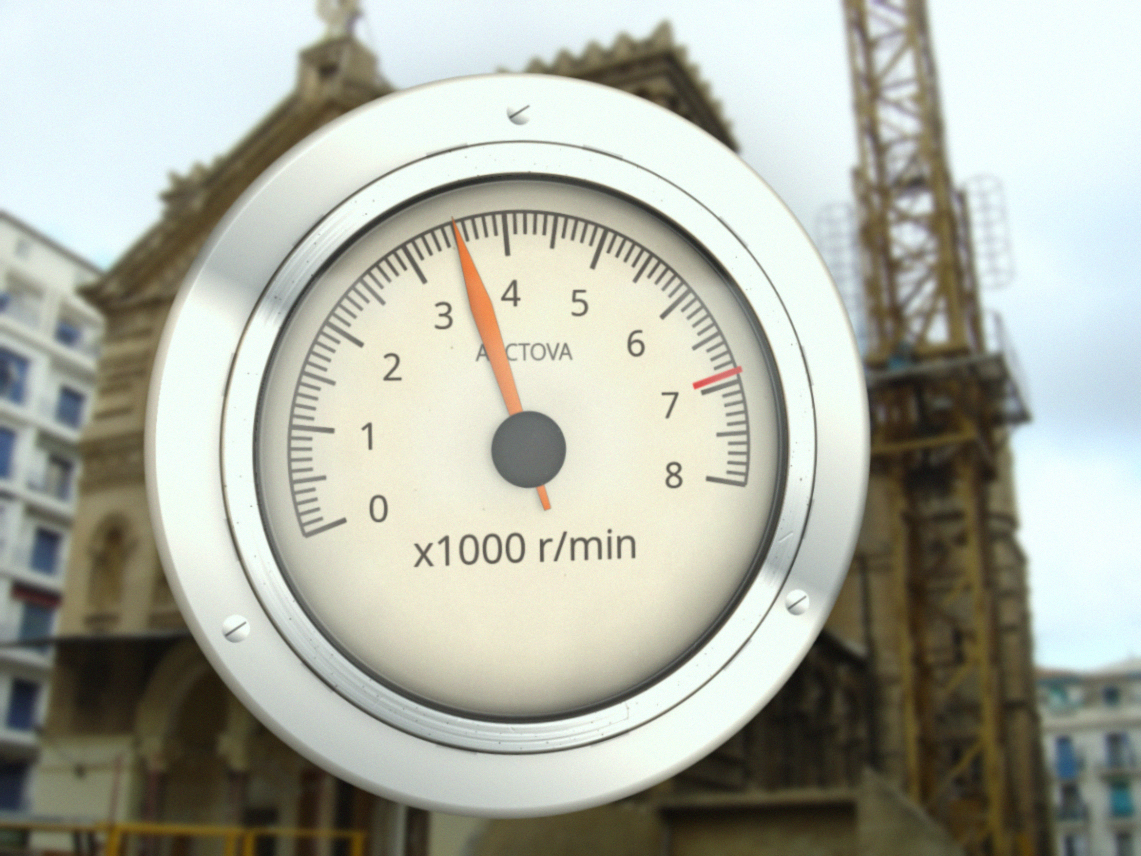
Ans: {"value": 3500, "unit": "rpm"}
